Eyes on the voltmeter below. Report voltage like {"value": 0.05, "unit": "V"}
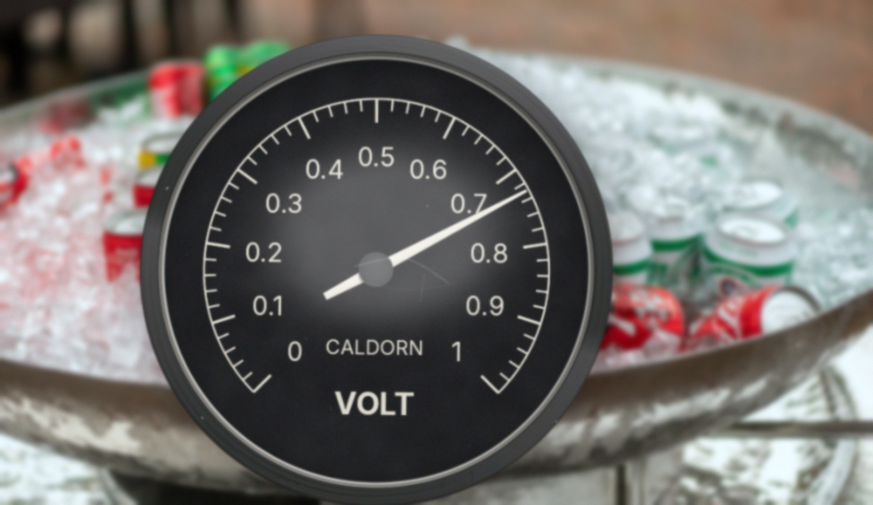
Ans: {"value": 0.73, "unit": "V"}
